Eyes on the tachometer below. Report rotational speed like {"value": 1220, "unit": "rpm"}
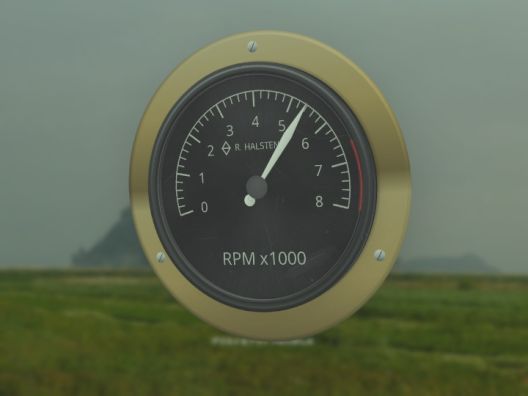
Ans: {"value": 5400, "unit": "rpm"}
